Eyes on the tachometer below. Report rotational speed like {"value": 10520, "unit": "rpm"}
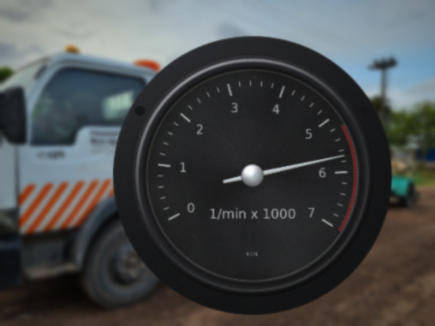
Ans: {"value": 5700, "unit": "rpm"}
